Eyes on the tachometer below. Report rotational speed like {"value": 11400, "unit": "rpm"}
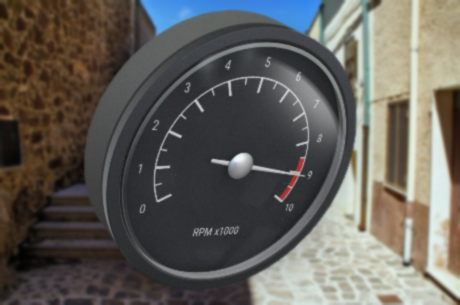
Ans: {"value": 9000, "unit": "rpm"}
